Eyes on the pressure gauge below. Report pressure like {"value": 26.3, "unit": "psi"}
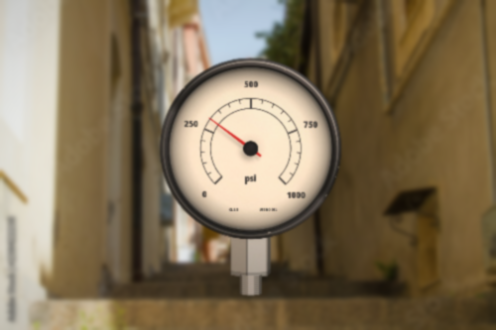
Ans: {"value": 300, "unit": "psi"}
